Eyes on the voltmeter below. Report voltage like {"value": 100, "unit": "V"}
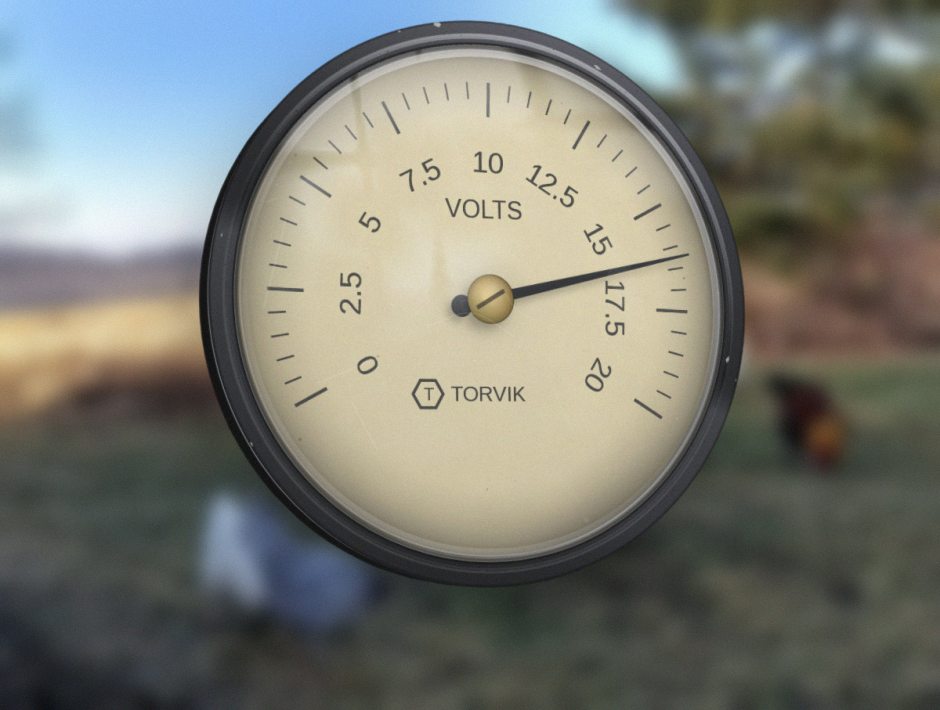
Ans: {"value": 16.25, "unit": "V"}
